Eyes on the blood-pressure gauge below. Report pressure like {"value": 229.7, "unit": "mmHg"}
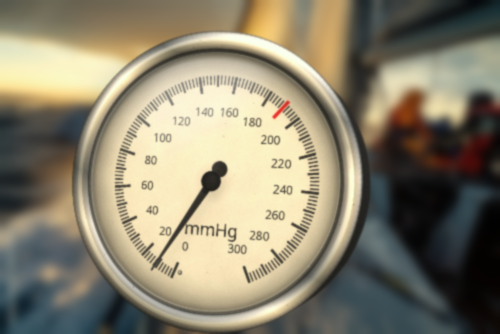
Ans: {"value": 10, "unit": "mmHg"}
